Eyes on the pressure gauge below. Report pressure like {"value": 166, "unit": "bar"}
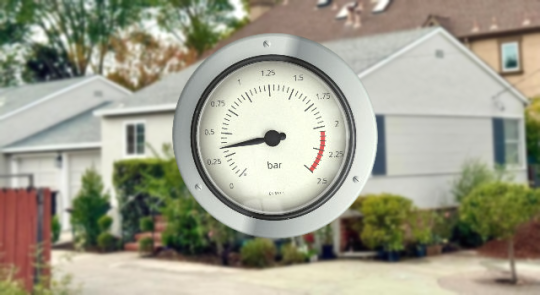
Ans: {"value": 0.35, "unit": "bar"}
